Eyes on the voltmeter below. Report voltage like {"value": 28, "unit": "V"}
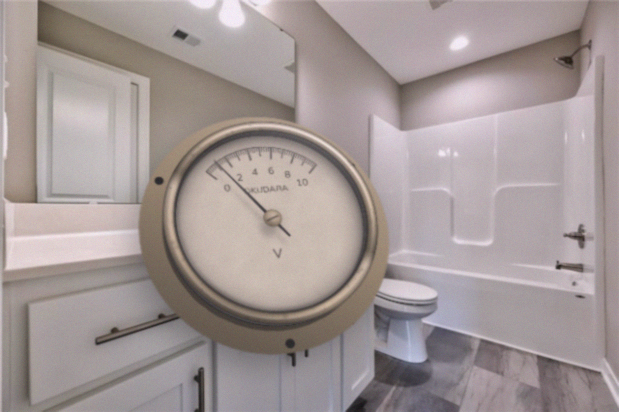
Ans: {"value": 1, "unit": "V"}
